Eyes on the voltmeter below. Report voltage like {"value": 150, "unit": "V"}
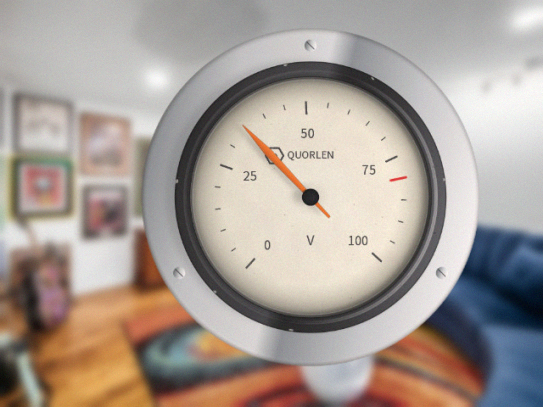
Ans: {"value": 35, "unit": "V"}
